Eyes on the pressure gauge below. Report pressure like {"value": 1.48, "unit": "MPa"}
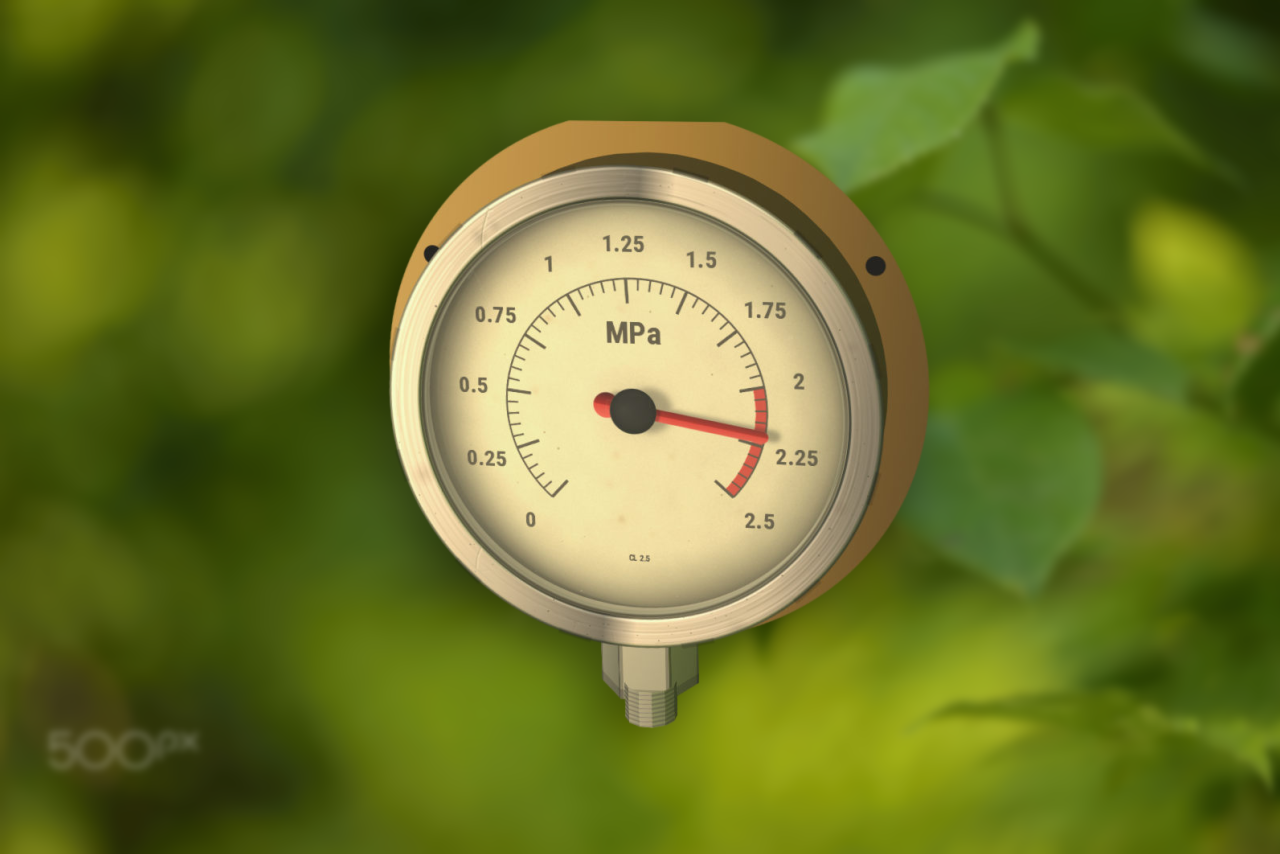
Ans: {"value": 2.2, "unit": "MPa"}
